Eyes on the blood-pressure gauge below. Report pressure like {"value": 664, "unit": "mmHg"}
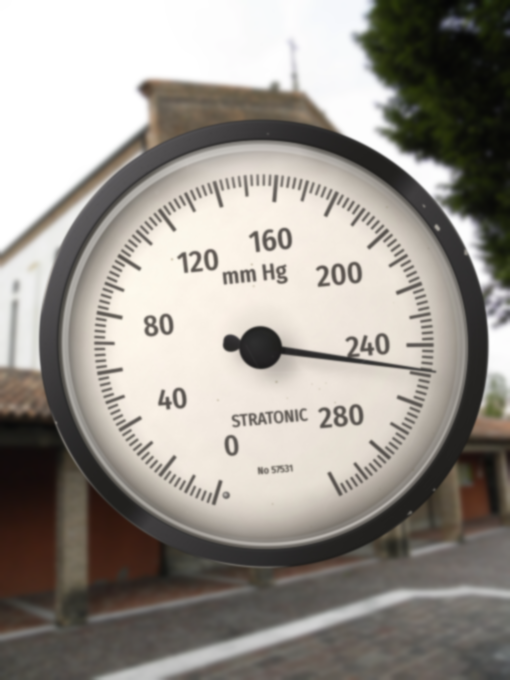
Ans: {"value": 248, "unit": "mmHg"}
